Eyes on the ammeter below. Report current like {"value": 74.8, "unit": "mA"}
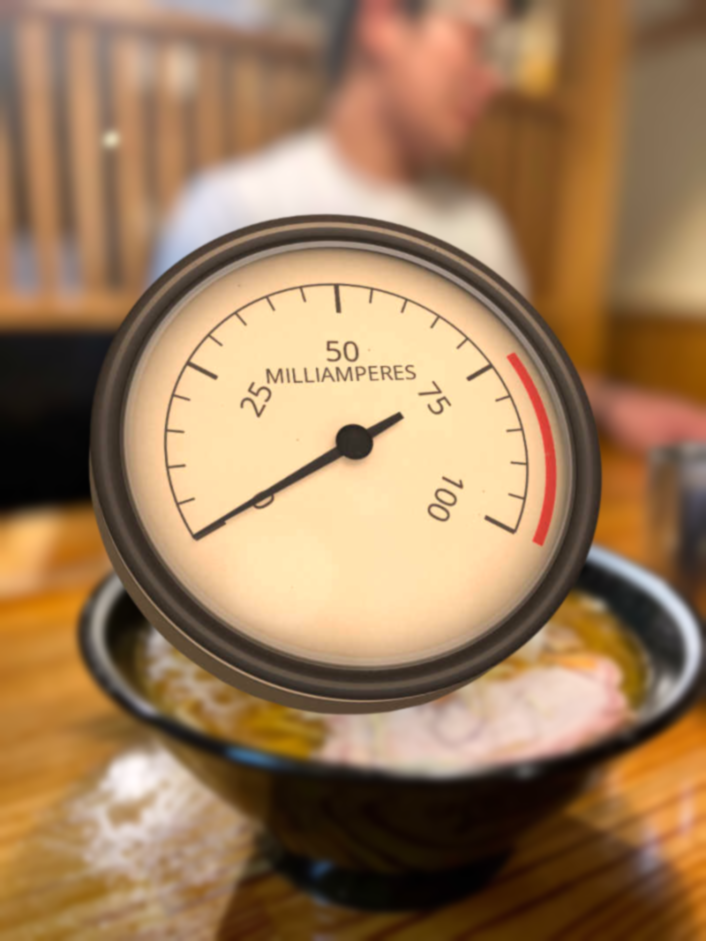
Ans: {"value": 0, "unit": "mA"}
